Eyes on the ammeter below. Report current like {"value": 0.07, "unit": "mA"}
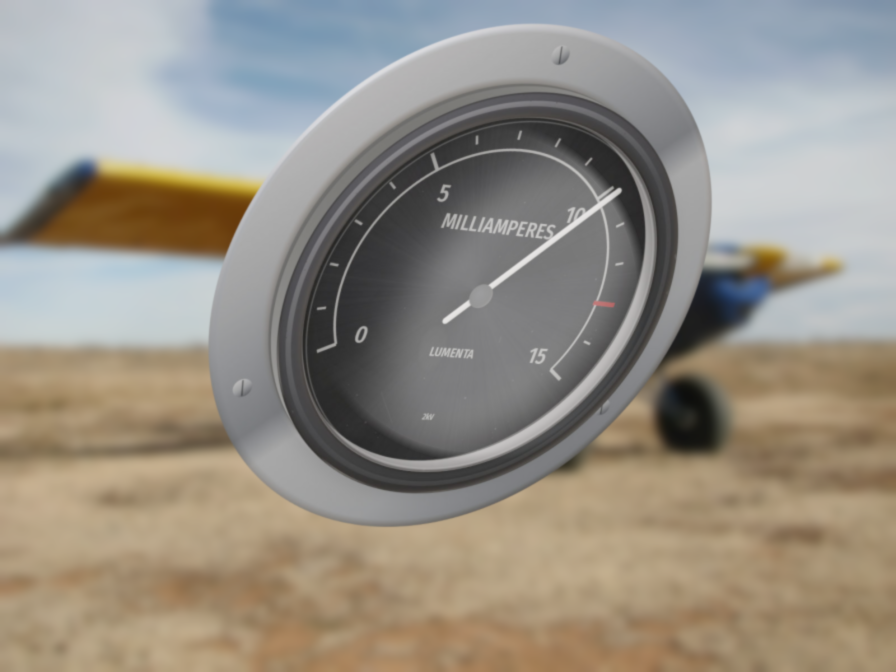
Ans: {"value": 10, "unit": "mA"}
